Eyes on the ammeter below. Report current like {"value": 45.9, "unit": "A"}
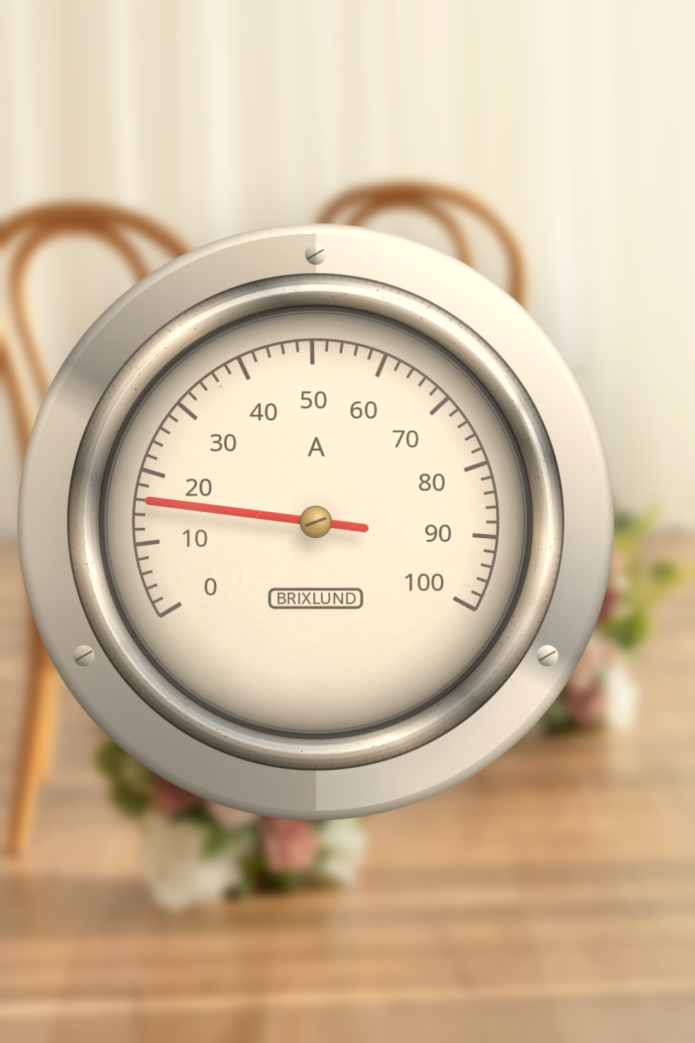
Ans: {"value": 16, "unit": "A"}
